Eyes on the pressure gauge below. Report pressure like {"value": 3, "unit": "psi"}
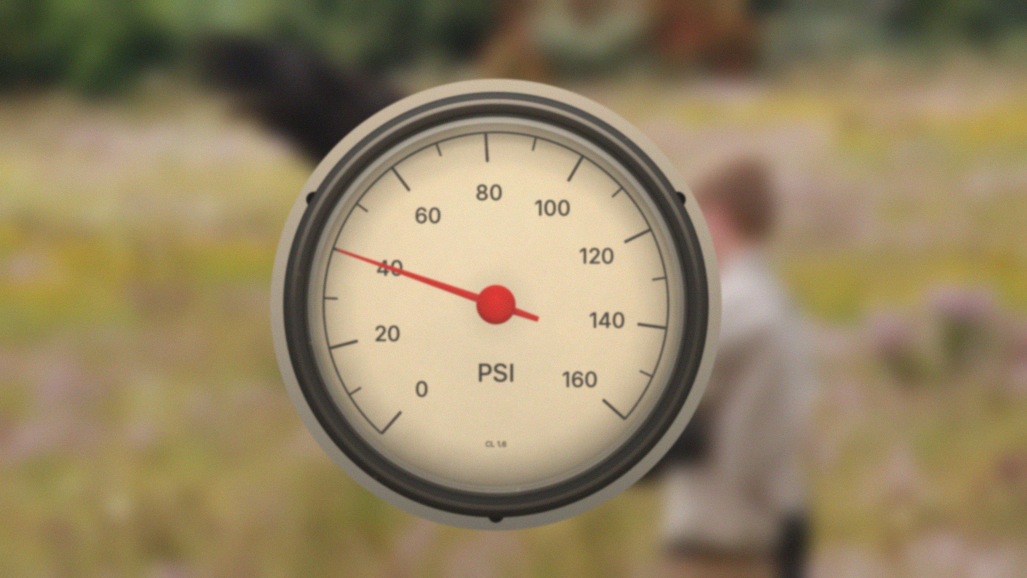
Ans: {"value": 40, "unit": "psi"}
